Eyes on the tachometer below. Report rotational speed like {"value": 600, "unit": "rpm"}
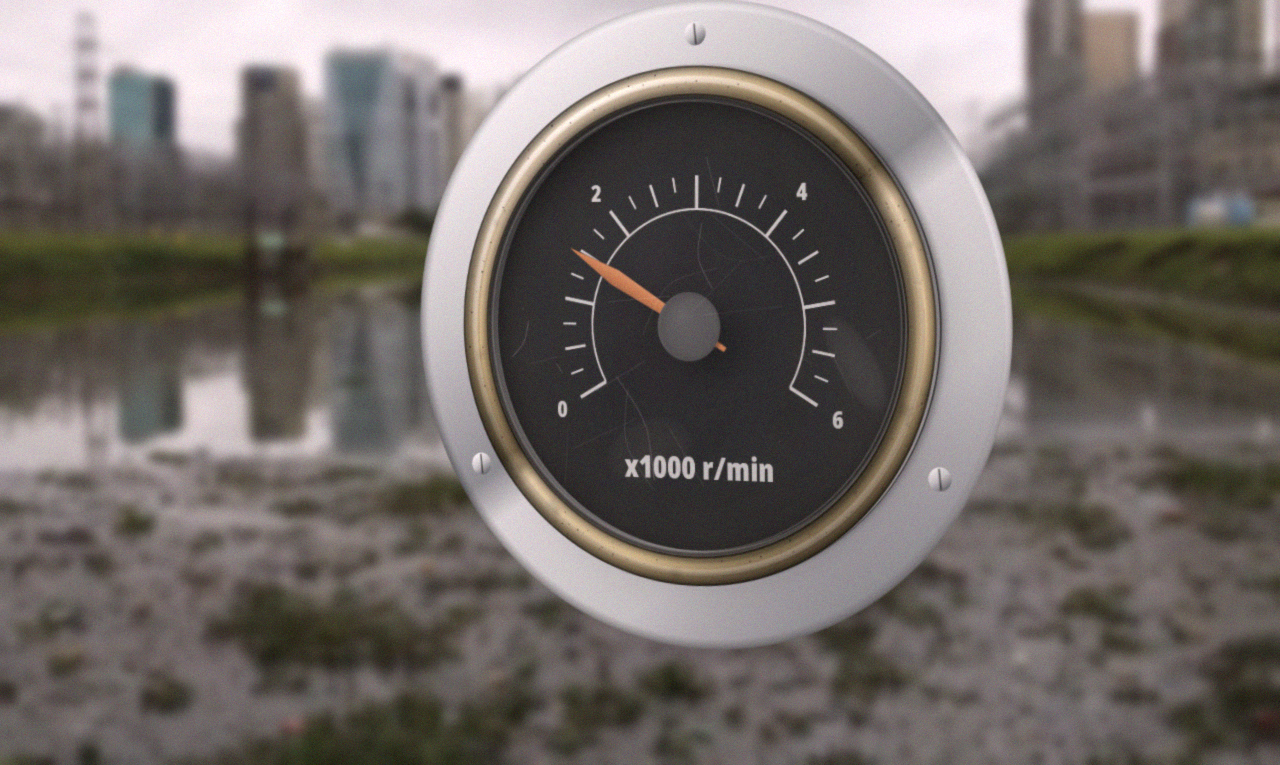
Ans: {"value": 1500, "unit": "rpm"}
